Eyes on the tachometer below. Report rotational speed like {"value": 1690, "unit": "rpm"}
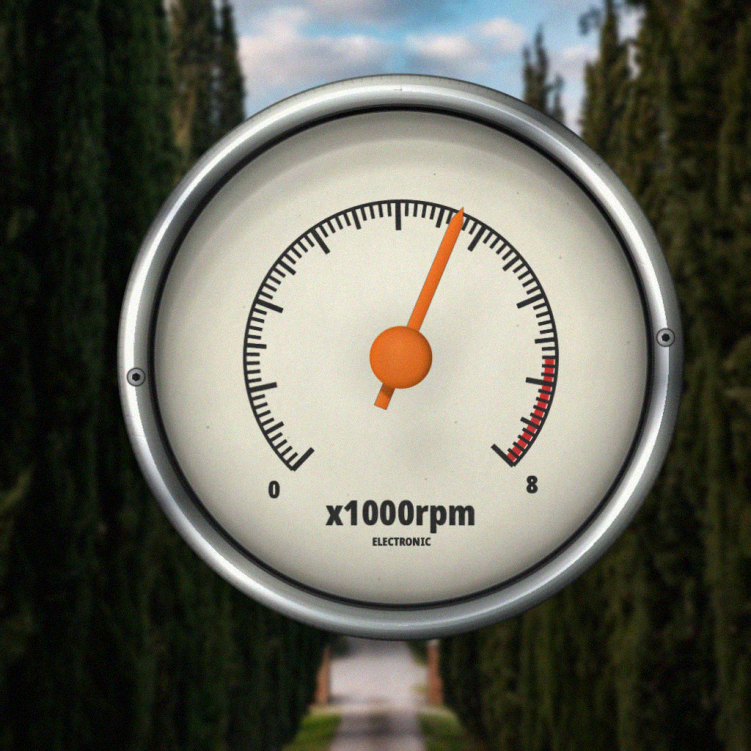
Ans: {"value": 4700, "unit": "rpm"}
